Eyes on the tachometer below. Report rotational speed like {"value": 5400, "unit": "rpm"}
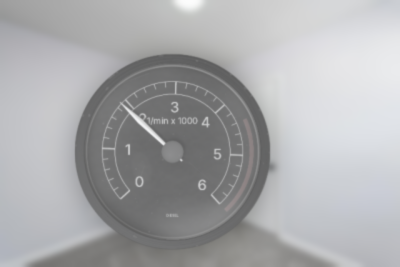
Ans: {"value": 1900, "unit": "rpm"}
